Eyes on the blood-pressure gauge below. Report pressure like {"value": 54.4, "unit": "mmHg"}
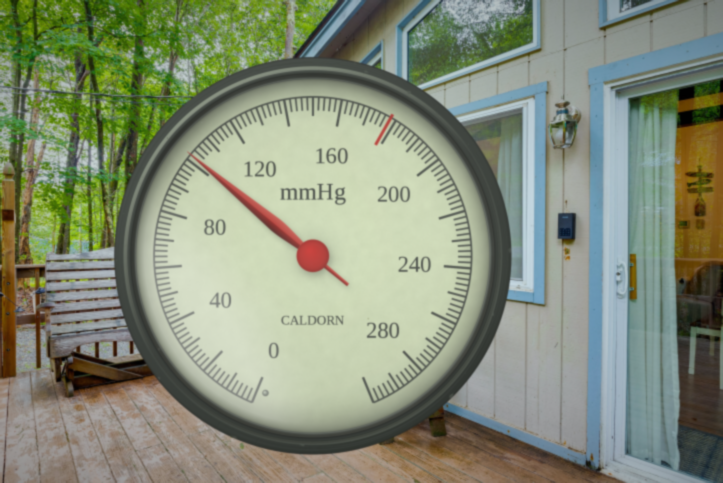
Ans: {"value": 102, "unit": "mmHg"}
